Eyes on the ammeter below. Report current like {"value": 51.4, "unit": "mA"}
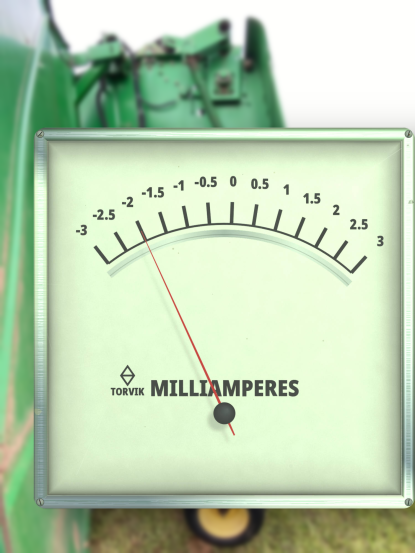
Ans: {"value": -2, "unit": "mA"}
